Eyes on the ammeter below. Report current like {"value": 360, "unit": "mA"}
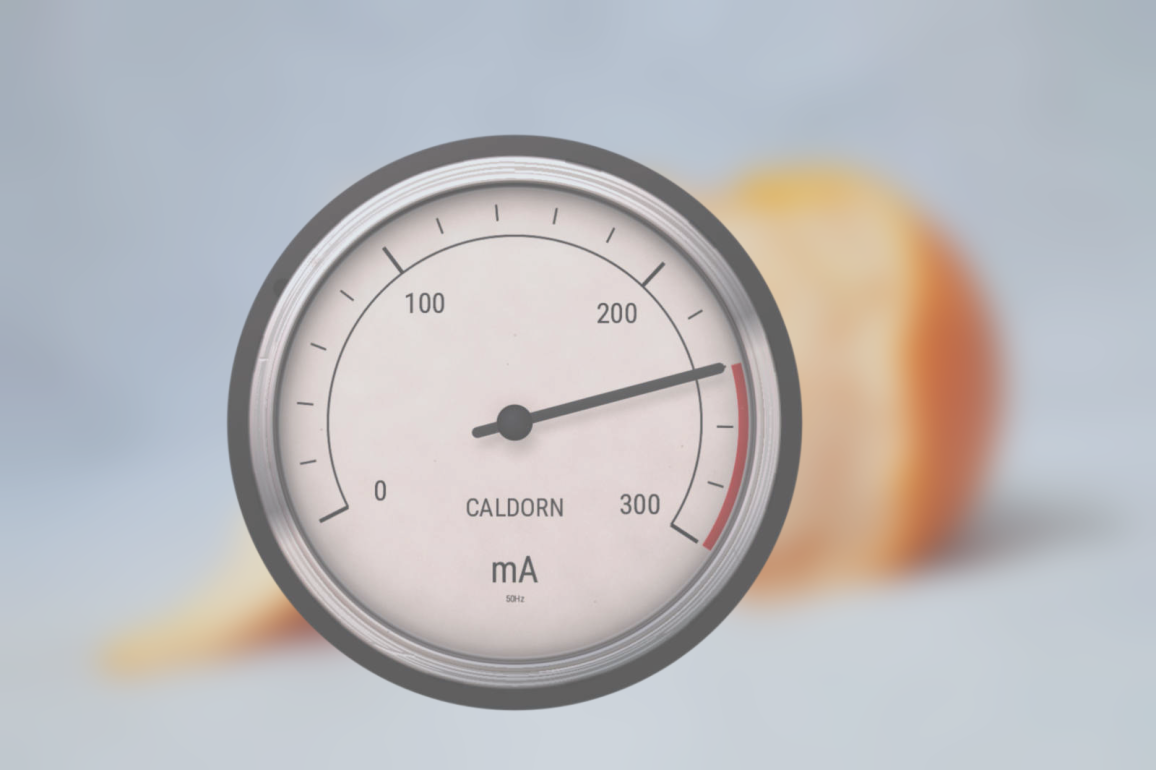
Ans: {"value": 240, "unit": "mA"}
